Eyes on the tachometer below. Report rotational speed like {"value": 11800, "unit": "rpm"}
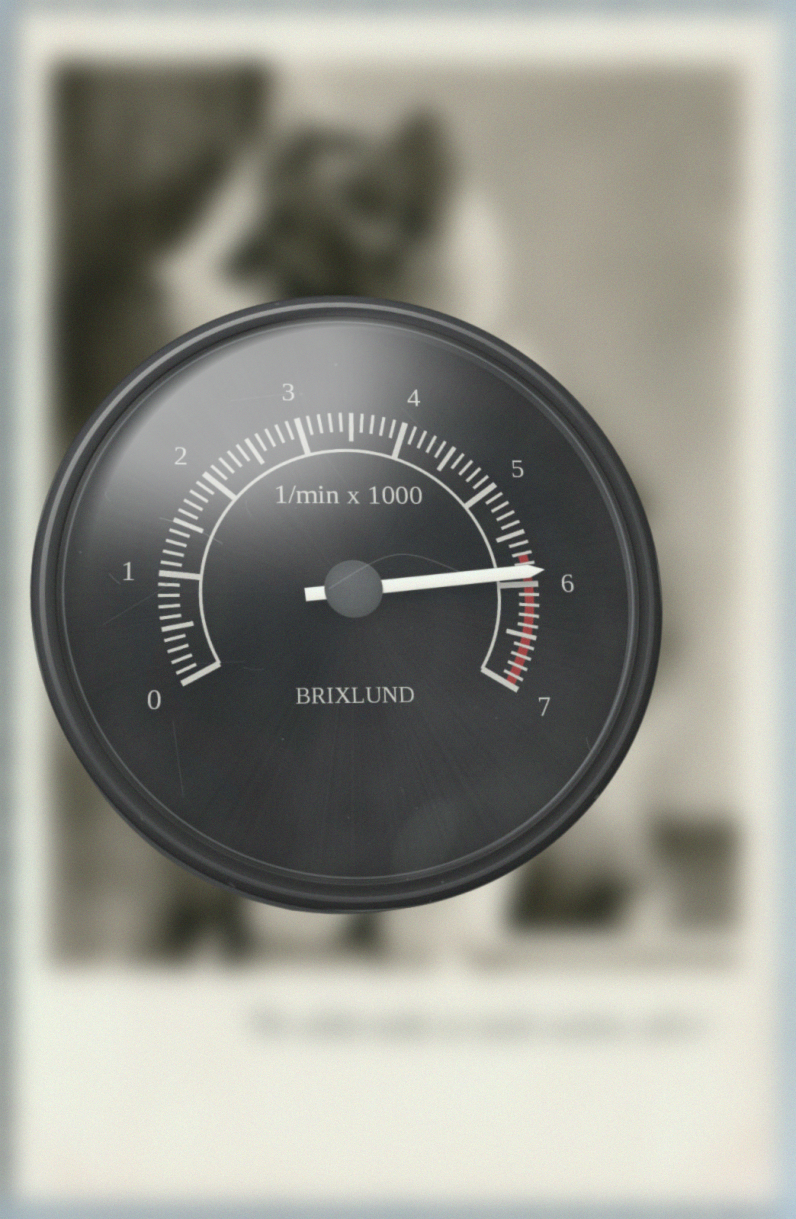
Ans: {"value": 5900, "unit": "rpm"}
